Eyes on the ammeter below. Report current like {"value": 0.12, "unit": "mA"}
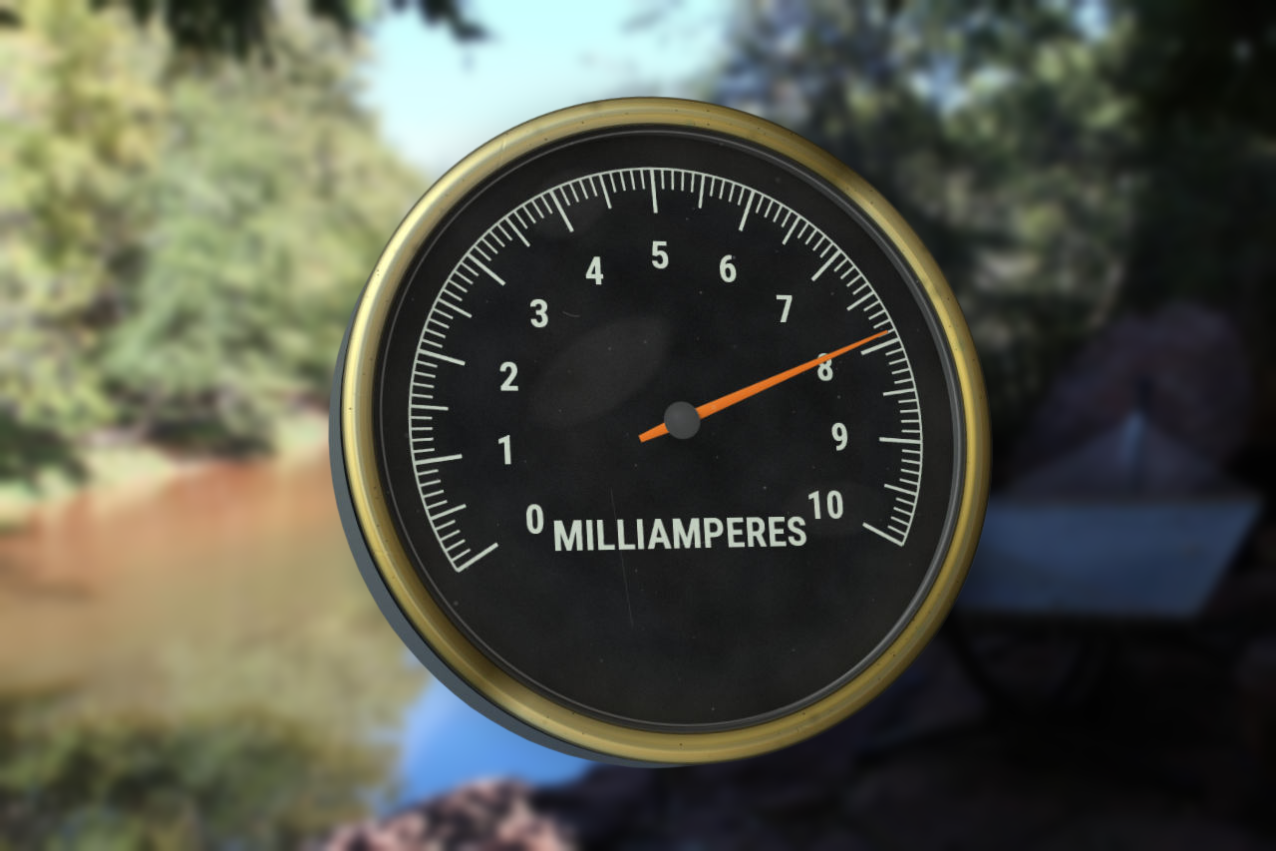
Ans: {"value": 7.9, "unit": "mA"}
